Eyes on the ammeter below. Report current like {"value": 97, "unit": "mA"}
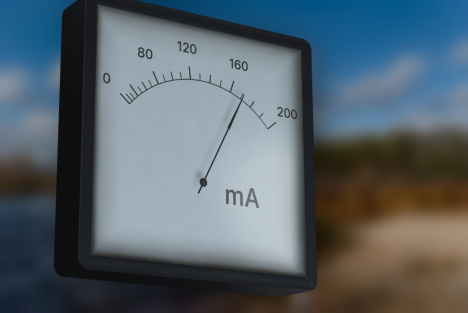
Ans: {"value": 170, "unit": "mA"}
